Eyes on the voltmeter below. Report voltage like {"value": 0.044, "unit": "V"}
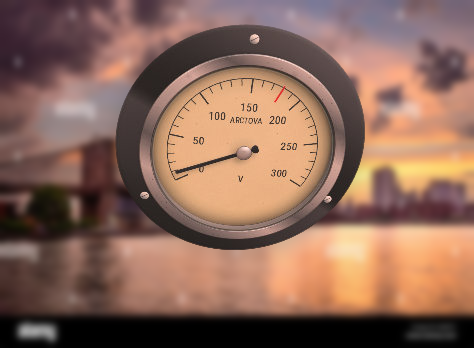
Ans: {"value": 10, "unit": "V"}
